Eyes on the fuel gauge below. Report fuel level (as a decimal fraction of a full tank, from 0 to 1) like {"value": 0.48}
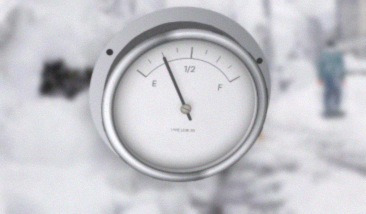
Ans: {"value": 0.25}
